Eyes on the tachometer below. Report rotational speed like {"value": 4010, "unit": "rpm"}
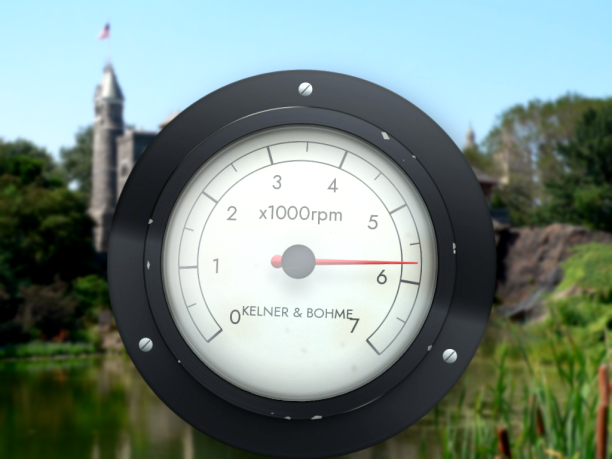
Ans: {"value": 5750, "unit": "rpm"}
